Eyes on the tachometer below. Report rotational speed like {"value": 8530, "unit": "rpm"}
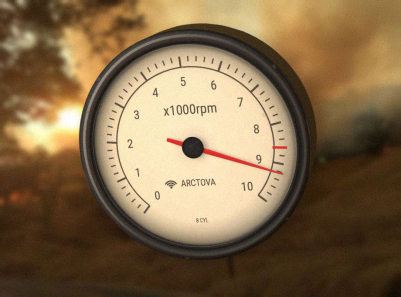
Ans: {"value": 9200, "unit": "rpm"}
